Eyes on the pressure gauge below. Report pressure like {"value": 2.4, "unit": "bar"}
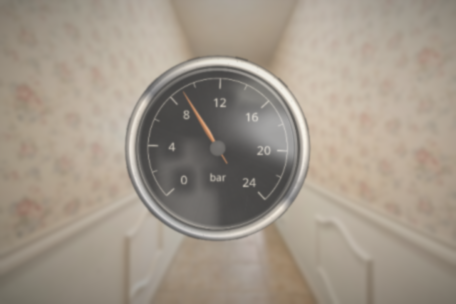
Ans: {"value": 9, "unit": "bar"}
